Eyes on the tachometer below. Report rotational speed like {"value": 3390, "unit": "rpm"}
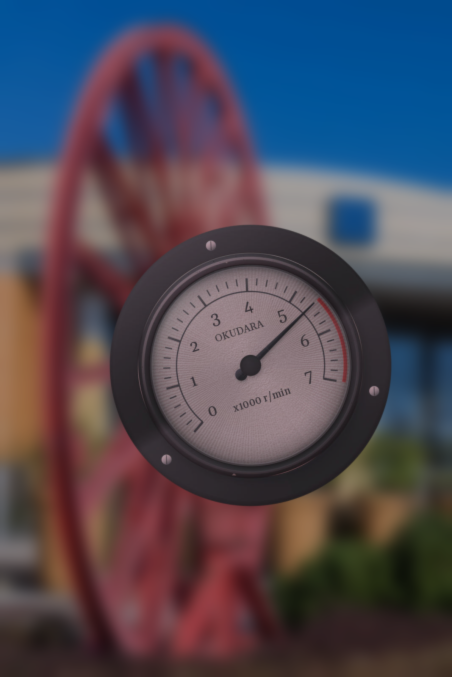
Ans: {"value": 5400, "unit": "rpm"}
